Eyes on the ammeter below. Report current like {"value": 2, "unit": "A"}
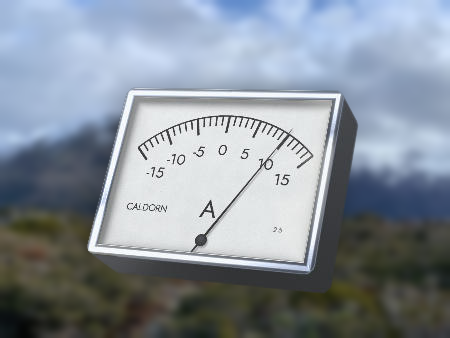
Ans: {"value": 10, "unit": "A"}
